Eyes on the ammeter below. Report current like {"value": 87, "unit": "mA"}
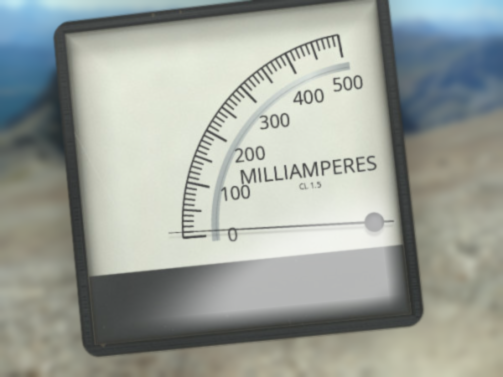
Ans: {"value": 10, "unit": "mA"}
